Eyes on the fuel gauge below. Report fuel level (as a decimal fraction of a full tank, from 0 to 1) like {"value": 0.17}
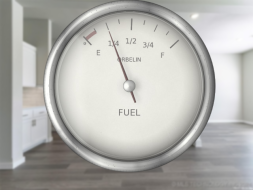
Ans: {"value": 0.25}
